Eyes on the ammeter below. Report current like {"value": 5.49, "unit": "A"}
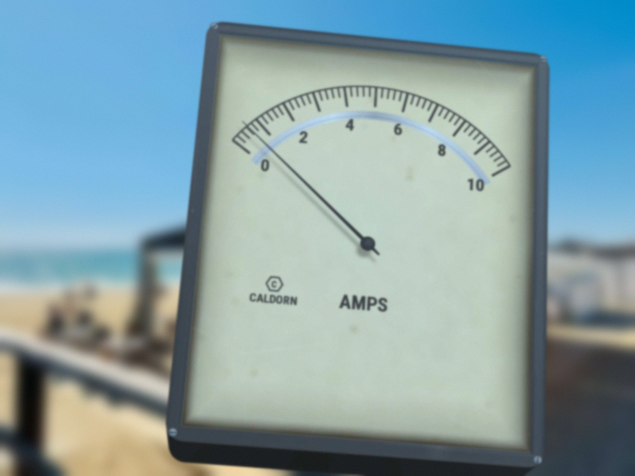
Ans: {"value": 0.6, "unit": "A"}
